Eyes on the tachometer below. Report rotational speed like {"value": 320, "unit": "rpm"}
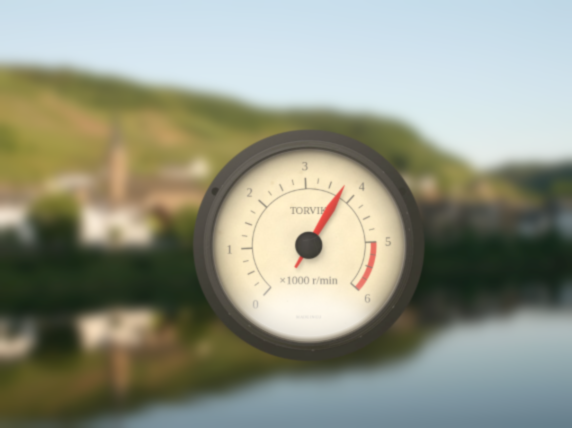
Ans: {"value": 3750, "unit": "rpm"}
